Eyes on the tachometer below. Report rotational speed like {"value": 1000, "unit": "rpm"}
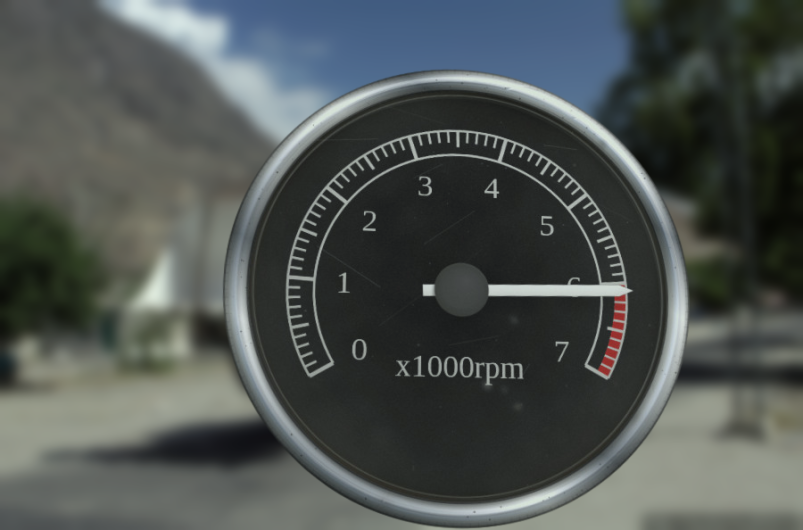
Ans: {"value": 6100, "unit": "rpm"}
